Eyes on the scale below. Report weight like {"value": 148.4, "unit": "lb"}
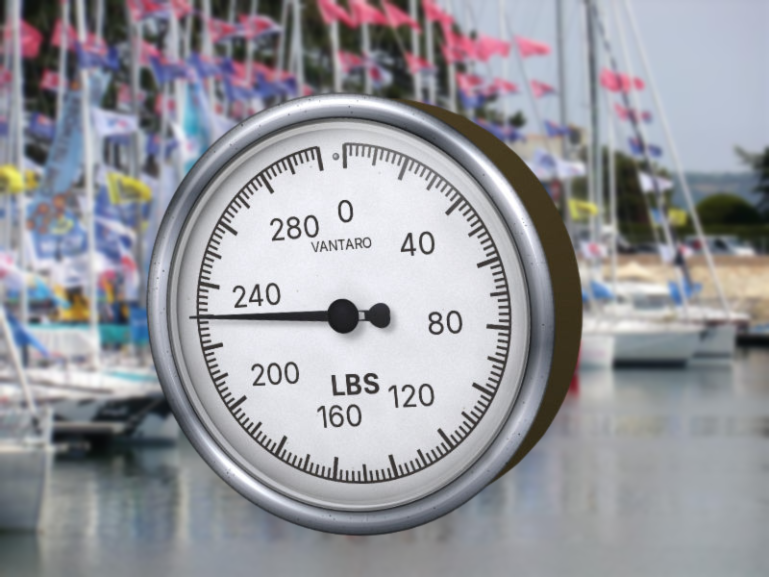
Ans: {"value": 230, "unit": "lb"}
